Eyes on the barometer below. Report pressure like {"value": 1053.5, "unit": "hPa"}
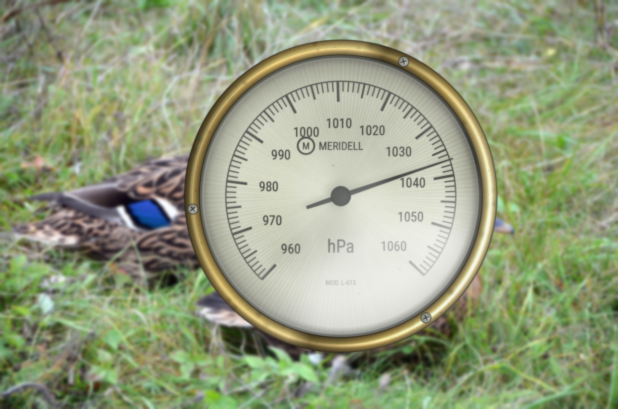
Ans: {"value": 1037, "unit": "hPa"}
